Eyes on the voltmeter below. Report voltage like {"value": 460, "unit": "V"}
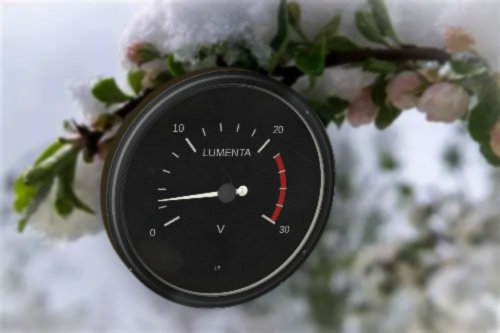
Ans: {"value": 3, "unit": "V"}
